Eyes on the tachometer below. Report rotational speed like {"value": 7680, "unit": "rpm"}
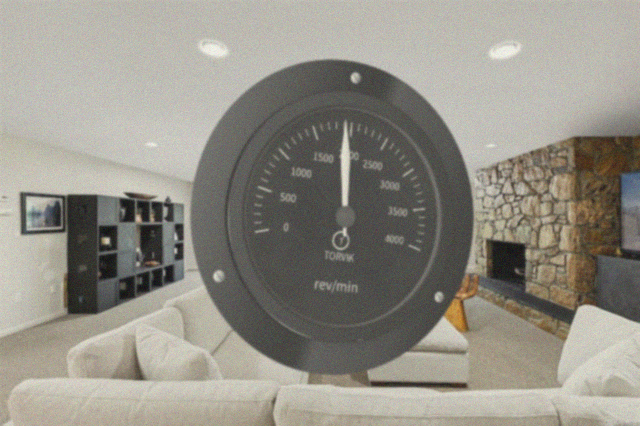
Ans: {"value": 1900, "unit": "rpm"}
